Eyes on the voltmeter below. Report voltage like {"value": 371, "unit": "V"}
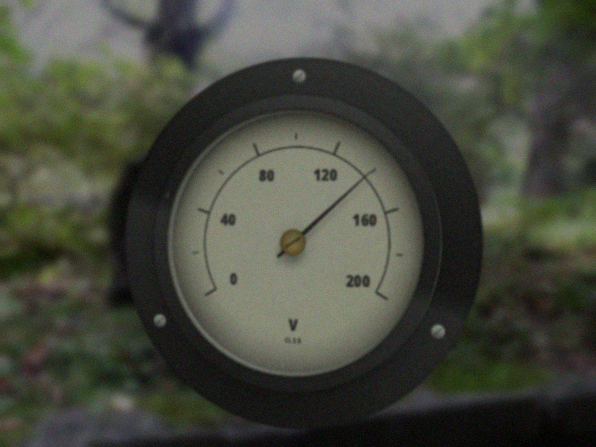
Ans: {"value": 140, "unit": "V"}
